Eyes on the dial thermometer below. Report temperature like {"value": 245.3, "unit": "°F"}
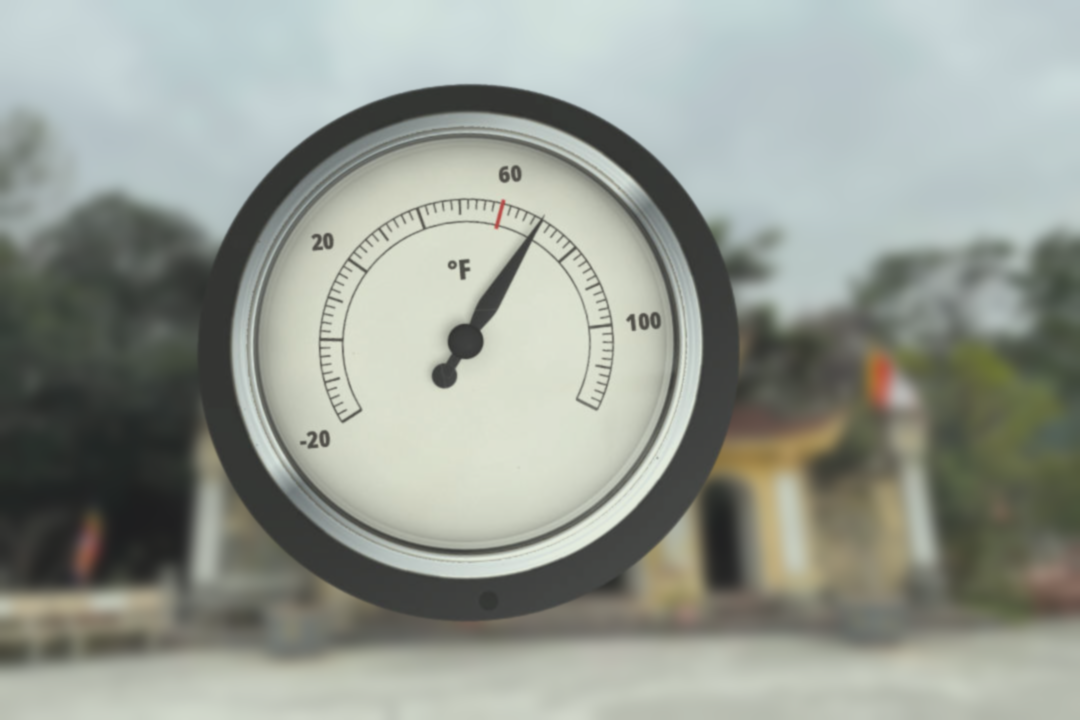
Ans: {"value": 70, "unit": "°F"}
